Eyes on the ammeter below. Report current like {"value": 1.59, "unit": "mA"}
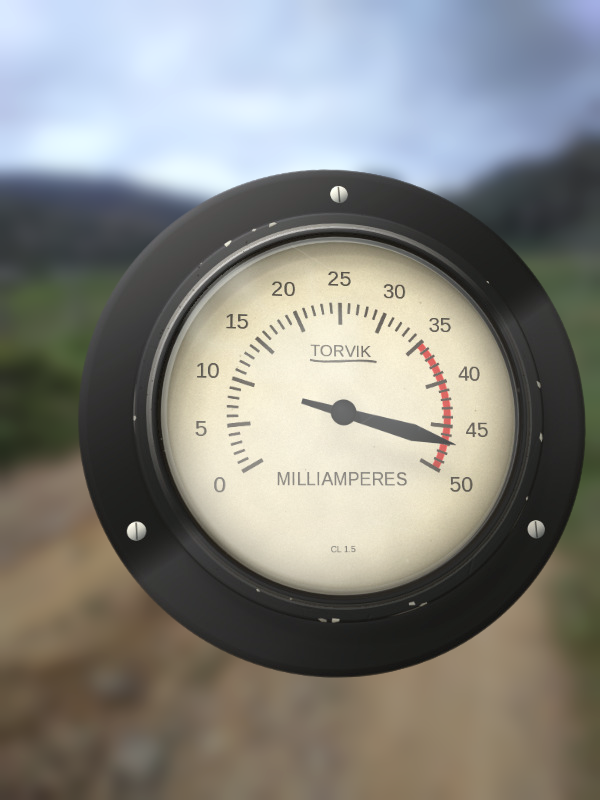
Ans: {"value": 47, "unit": "mA"}
